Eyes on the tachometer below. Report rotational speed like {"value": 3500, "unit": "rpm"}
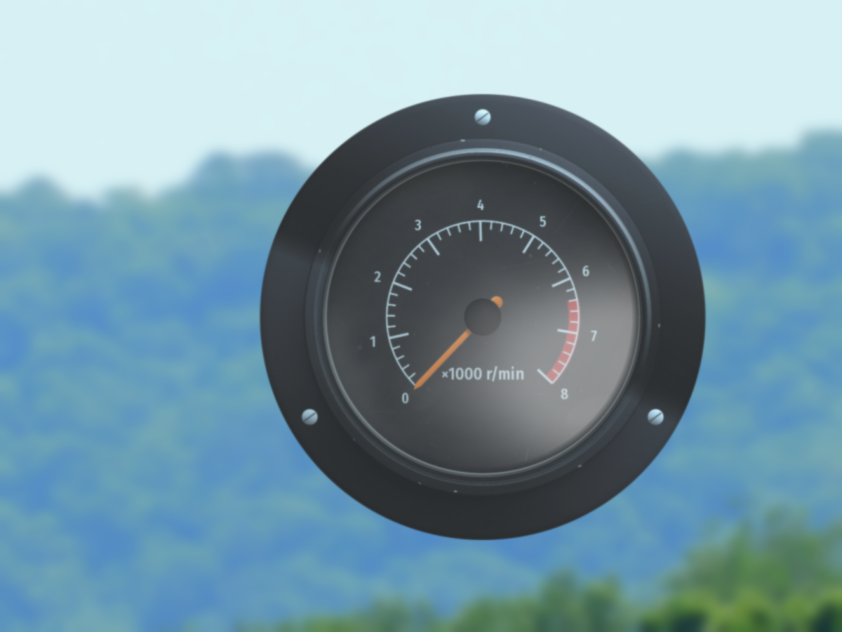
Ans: {"value": 0, "unit": "rpm"}
